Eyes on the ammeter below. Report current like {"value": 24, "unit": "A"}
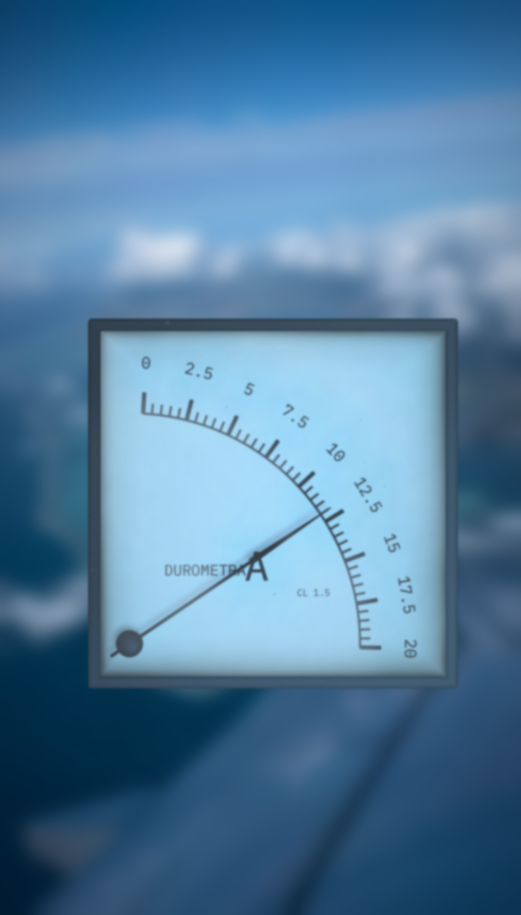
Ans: {"value": 12, "unit": "A"}
